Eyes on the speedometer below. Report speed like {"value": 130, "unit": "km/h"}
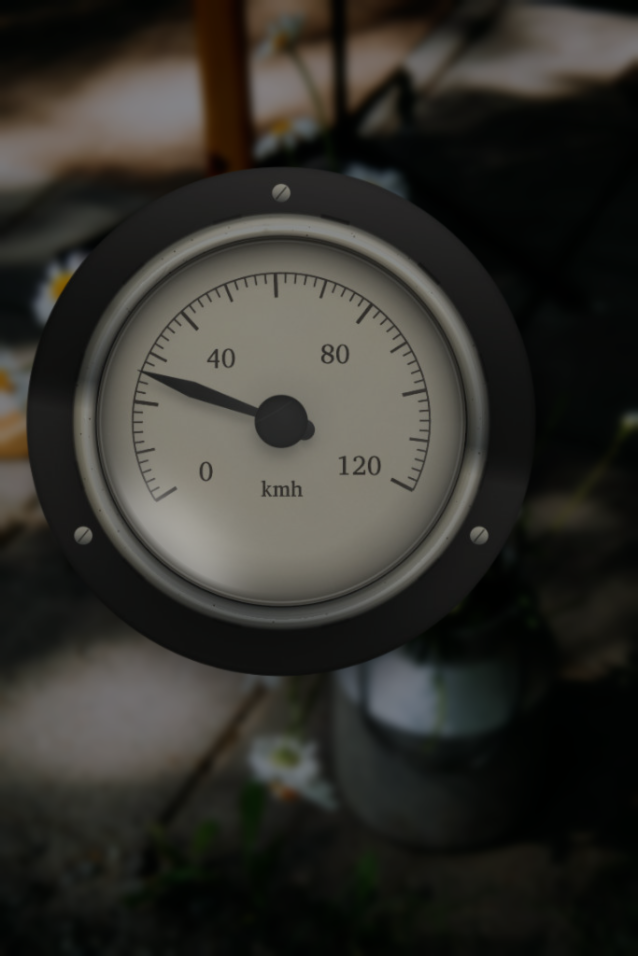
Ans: {"value": 26, "unit": "km/h"}
